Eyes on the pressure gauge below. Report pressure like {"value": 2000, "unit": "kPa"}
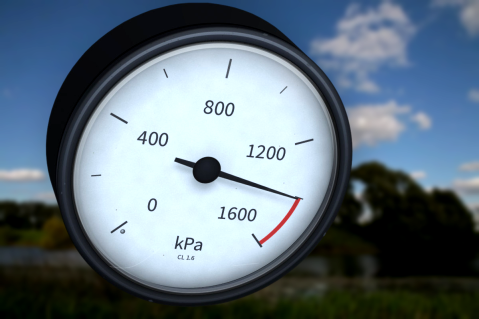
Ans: {"value": 1400, "unit": "kPa"}
